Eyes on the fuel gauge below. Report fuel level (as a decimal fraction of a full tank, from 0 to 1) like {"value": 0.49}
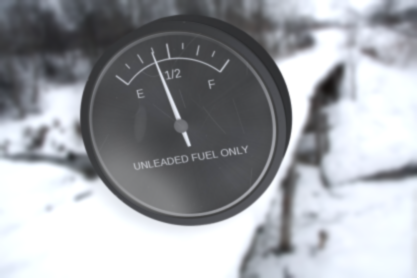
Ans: {"value": 0.375}
